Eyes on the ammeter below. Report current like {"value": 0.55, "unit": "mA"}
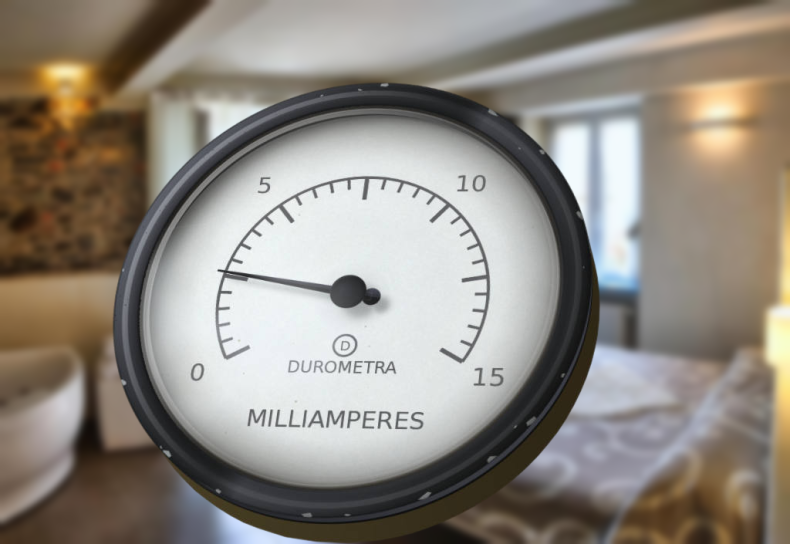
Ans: {"value": 2.5, "unit": "mA"}
